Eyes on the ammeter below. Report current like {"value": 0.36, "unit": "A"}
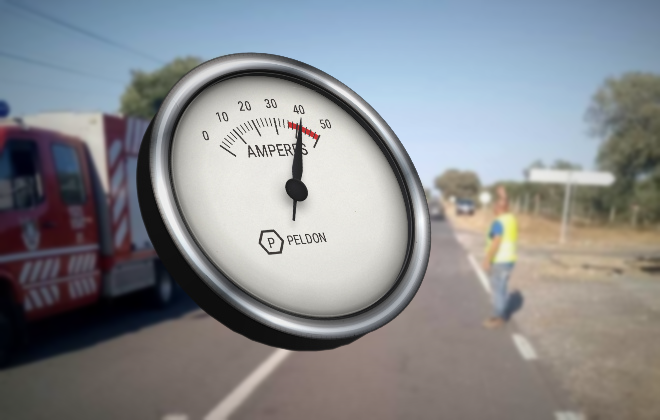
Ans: {"value": 40, "unit": "A"}
